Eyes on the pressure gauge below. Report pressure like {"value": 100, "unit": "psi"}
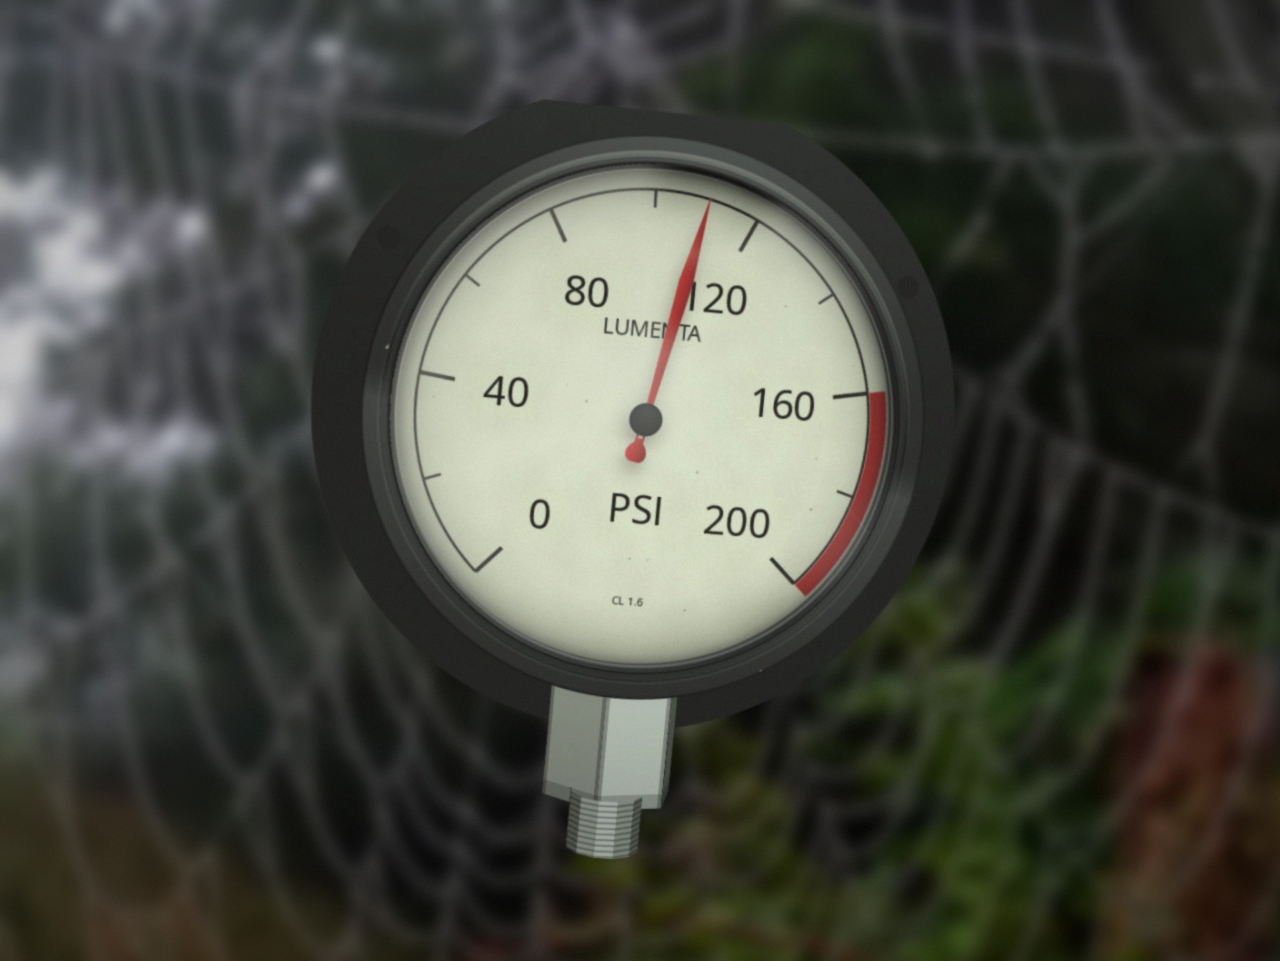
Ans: {"value": 110, "unit": "psi"}
